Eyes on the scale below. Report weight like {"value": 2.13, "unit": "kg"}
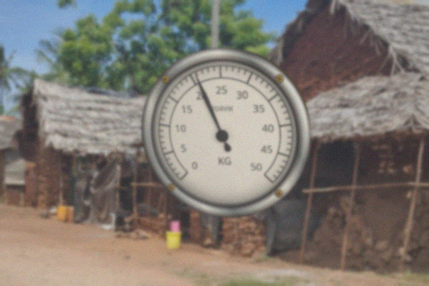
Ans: {"value": 21, "unit": "kg"}
